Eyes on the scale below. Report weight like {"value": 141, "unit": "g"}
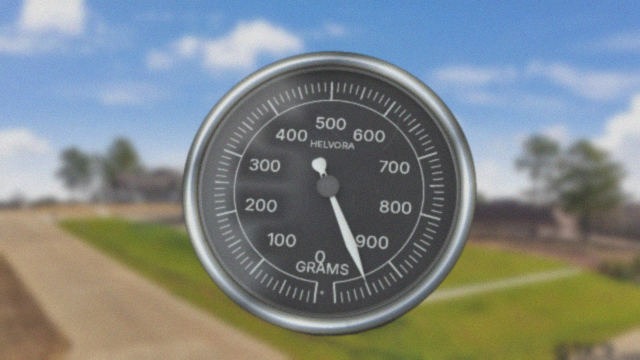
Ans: {"value": 950, "unit": "g"}
